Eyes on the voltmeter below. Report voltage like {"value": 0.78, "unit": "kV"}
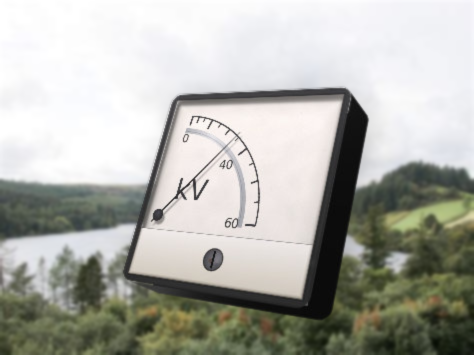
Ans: {"value": 35, "unit": "kV"}
